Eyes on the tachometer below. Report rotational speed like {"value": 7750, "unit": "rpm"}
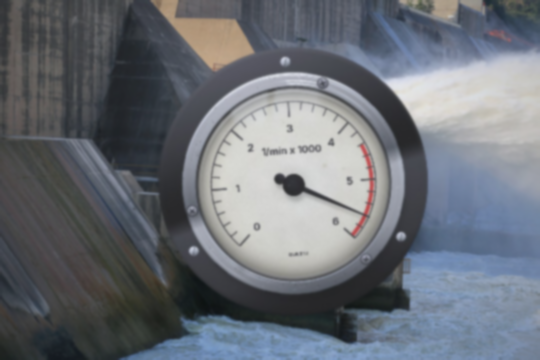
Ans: {"value": 5600, "unit": "rpm"}
